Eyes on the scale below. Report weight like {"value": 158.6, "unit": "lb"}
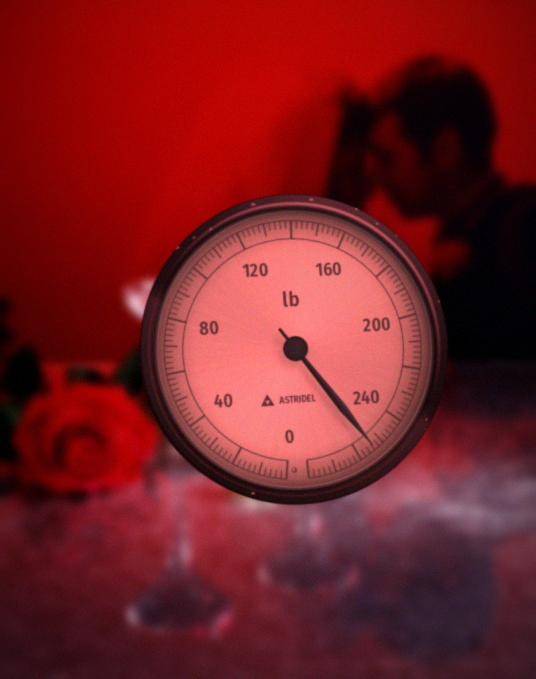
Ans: {"value": 254, "unit": "lb"}
